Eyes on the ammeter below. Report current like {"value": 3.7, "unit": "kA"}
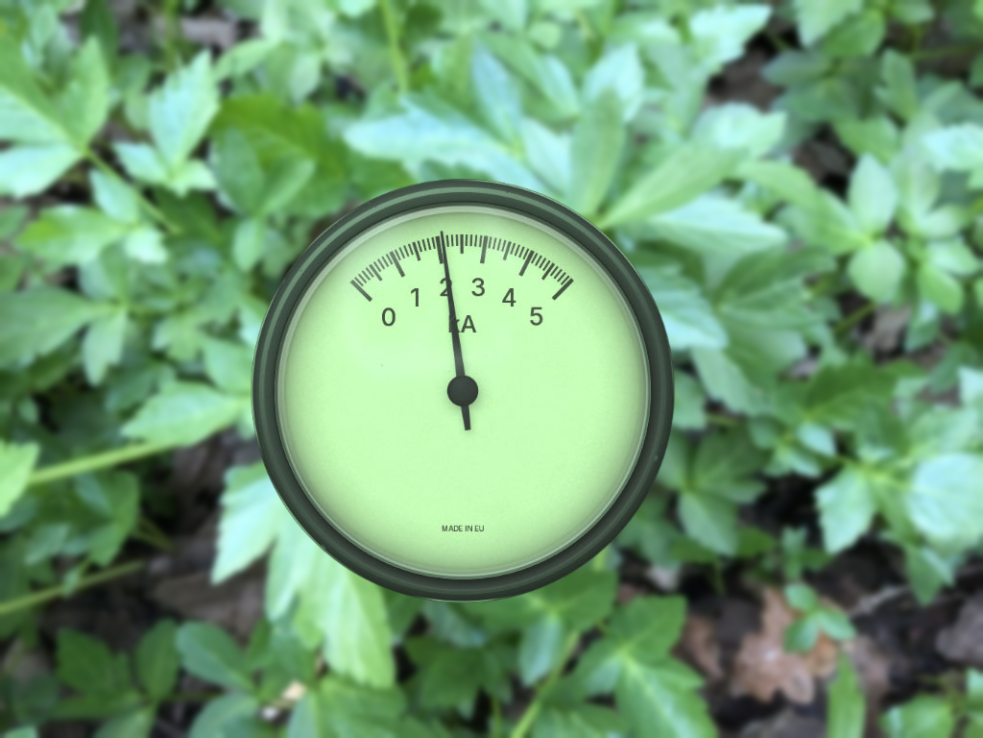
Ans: {"value": 2.1, "unit": "kA"}
